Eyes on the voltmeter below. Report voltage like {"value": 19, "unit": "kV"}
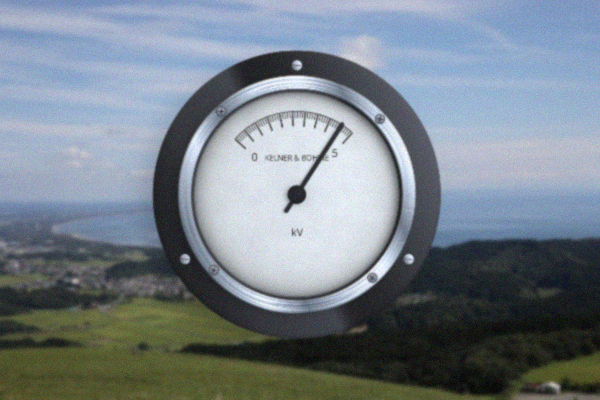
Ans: {"value": 4.5, "unit": "kV"}
